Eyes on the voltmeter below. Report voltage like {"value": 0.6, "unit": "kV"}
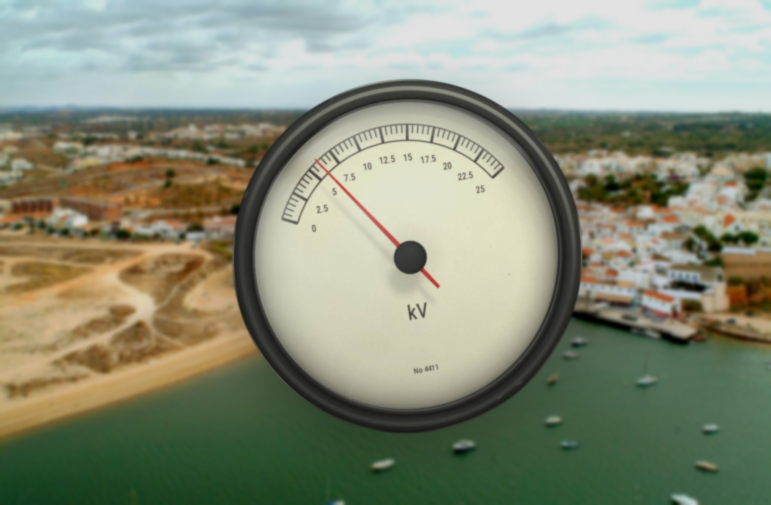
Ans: {"value": 6, "unit": "kV"}
